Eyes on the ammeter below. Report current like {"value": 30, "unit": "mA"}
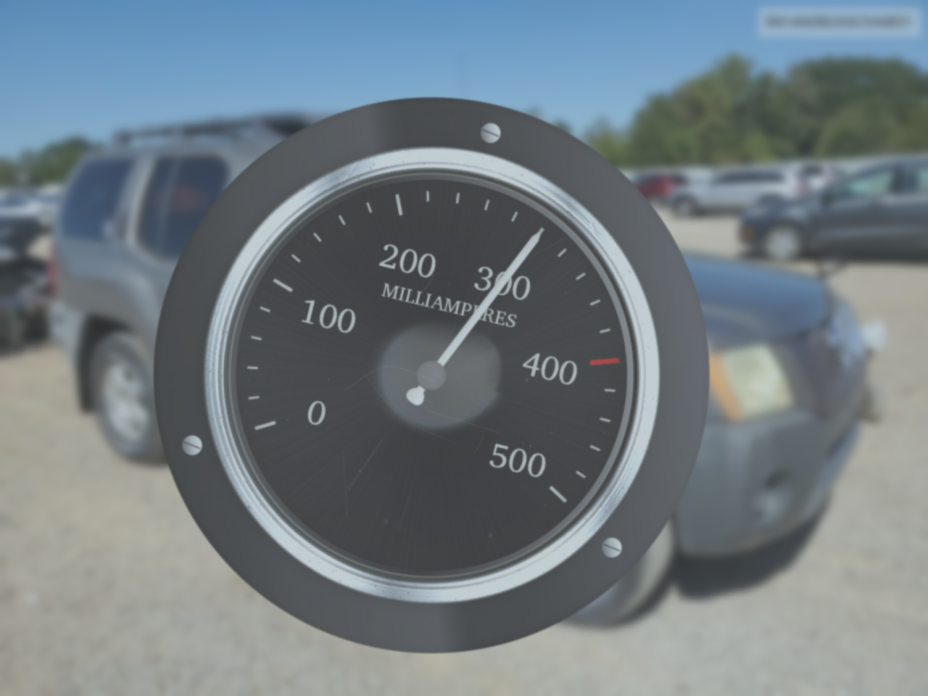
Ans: {"value": 300, "unit": "mA"}
